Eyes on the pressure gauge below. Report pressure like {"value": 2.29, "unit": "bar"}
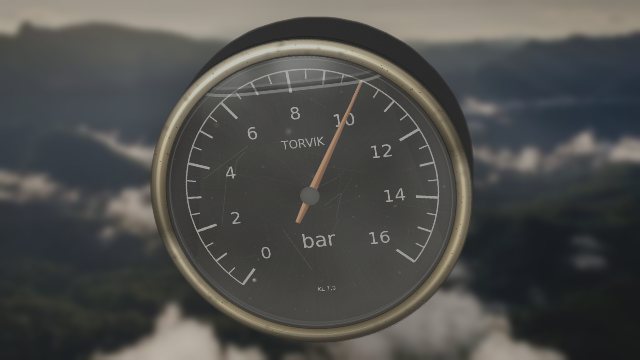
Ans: {"value": 10, "unit": "bar"}
